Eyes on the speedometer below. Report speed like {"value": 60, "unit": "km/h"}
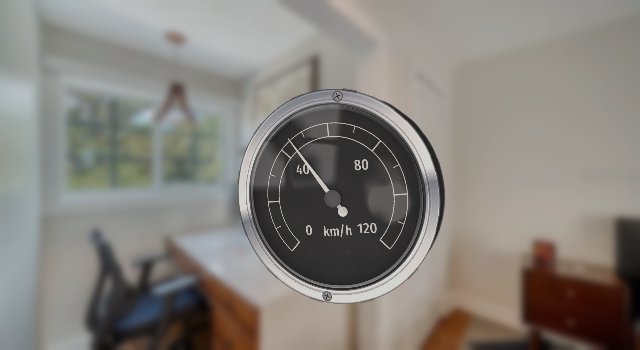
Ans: {"value": 45, "unit": "km/h"}
